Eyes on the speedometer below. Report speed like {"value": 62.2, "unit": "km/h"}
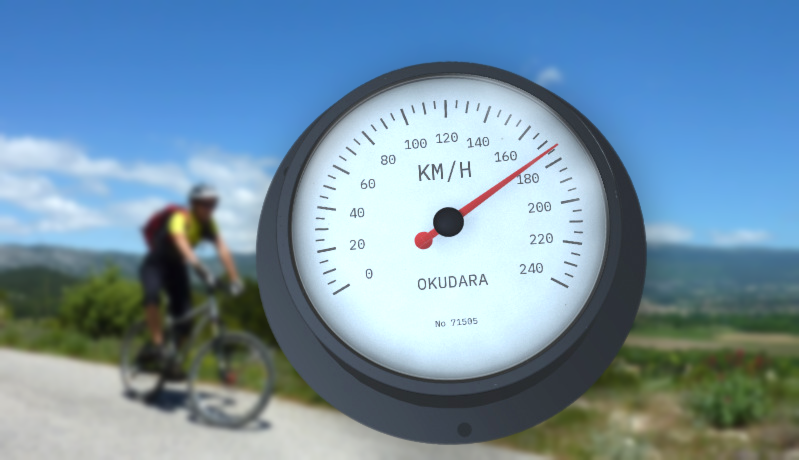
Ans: {"value": 175, "unit": "km/h"}
